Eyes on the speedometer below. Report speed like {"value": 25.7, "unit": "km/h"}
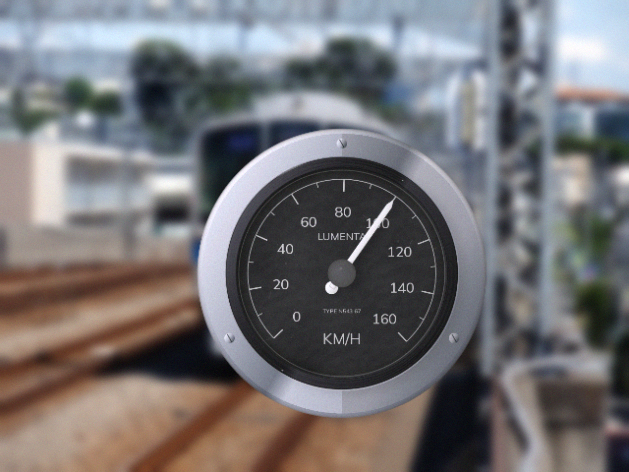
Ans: {"value": 100, "unit": "km/h"}
